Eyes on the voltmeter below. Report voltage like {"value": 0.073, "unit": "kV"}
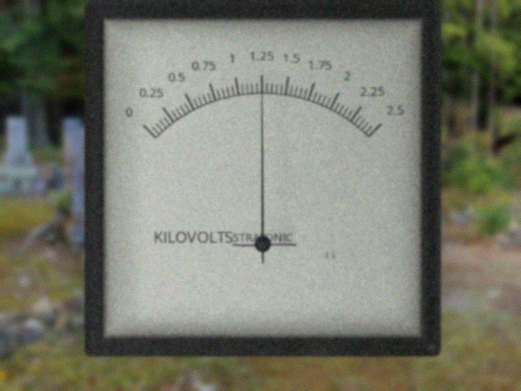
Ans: {"value": 1.25, "unit": "kV"}
